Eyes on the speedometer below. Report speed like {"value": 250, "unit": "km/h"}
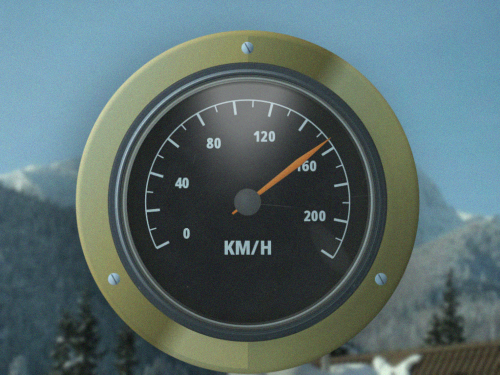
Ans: {"value": 155, "unit": "km/h"}
